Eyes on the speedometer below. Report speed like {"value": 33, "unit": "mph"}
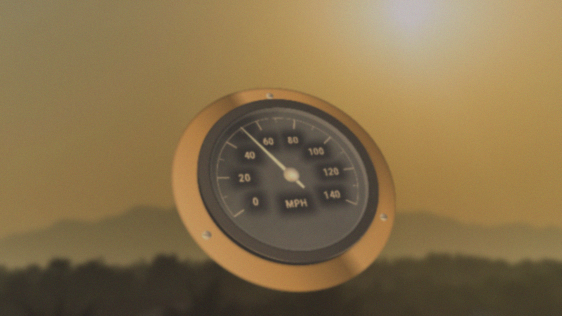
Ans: {"value": 50, "unit": "mph"}
